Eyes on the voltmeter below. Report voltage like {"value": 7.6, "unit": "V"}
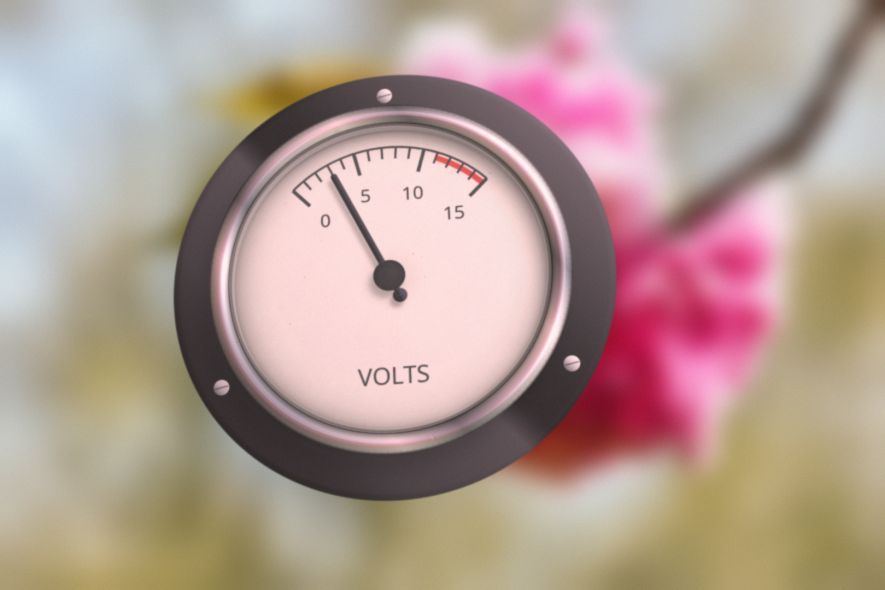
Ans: {"value": 3, "unit": "V"}
